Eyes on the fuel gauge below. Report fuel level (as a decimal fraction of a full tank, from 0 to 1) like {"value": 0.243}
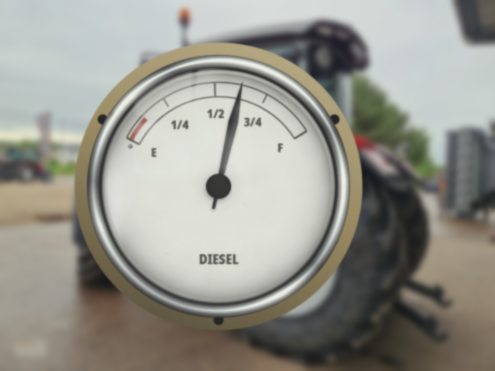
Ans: {"value": 0.625}
